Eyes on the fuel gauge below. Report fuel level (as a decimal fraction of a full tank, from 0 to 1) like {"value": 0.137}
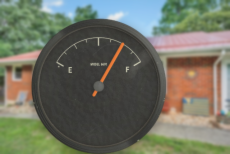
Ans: {"value": 0.75}
